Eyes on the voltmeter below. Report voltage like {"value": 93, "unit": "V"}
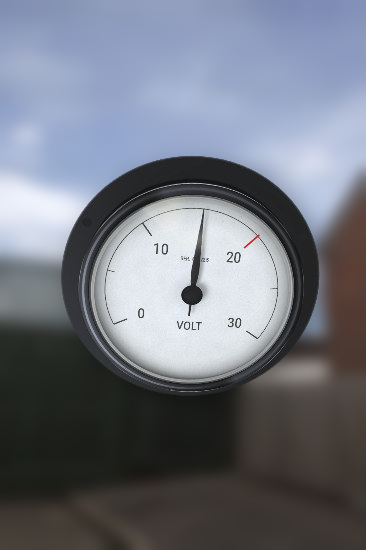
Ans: {"value": 15, "unit": "V"}
